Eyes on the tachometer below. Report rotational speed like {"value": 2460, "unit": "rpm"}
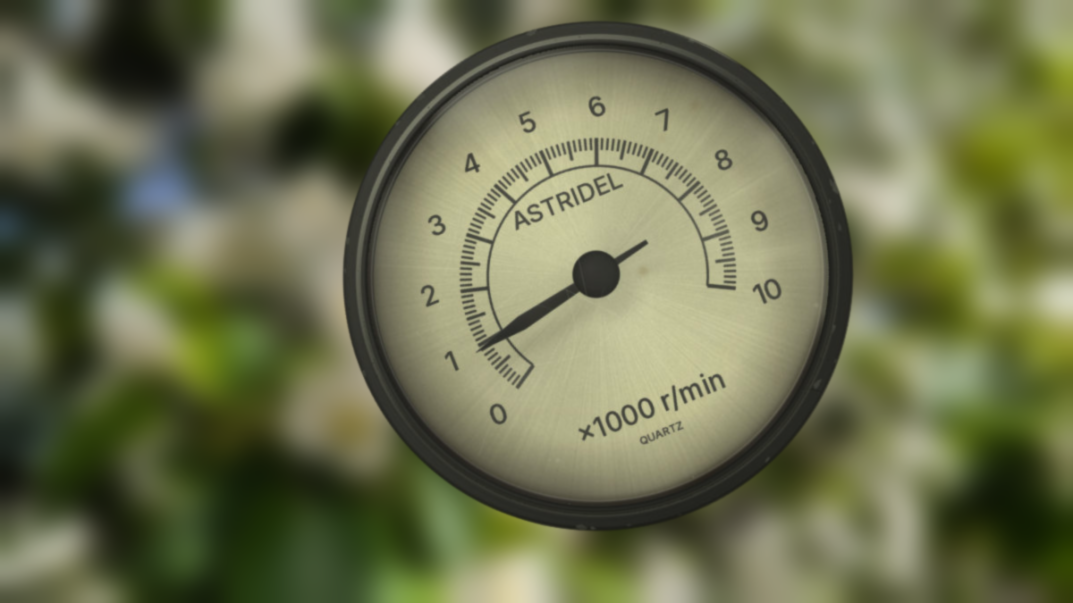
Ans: {"value": 900, "unit": "rpm"}
